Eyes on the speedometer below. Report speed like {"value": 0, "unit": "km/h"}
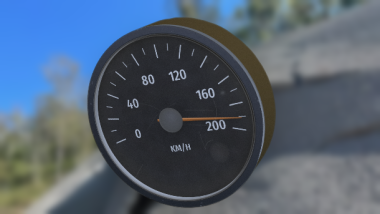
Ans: {"value": 190, "unit": "km/h"}
